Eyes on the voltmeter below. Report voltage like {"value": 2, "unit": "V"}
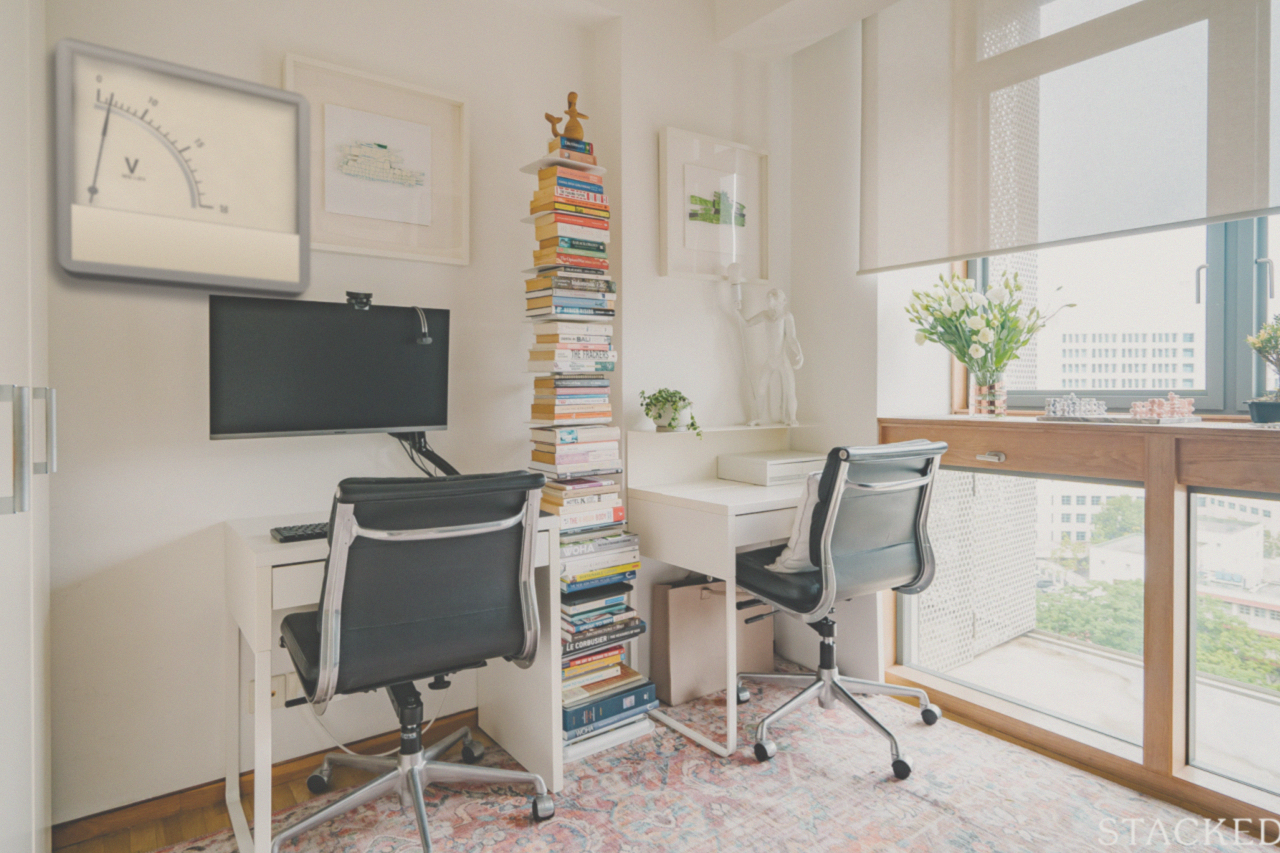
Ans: {"value": 5, "unit": "V"}
